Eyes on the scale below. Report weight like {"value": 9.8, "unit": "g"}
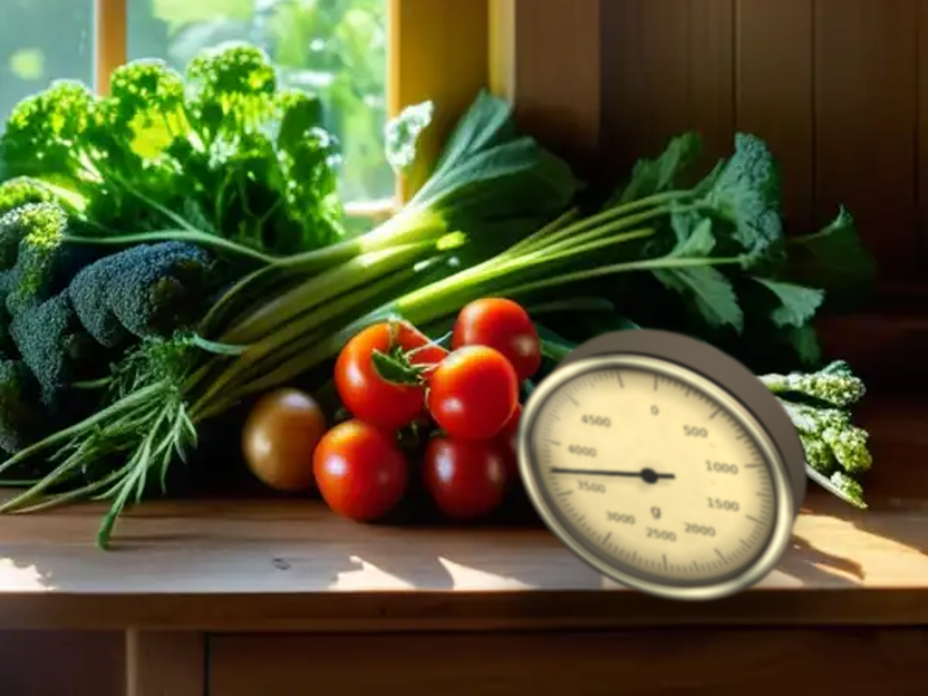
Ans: {"value": 3750, "unit": "g"}
